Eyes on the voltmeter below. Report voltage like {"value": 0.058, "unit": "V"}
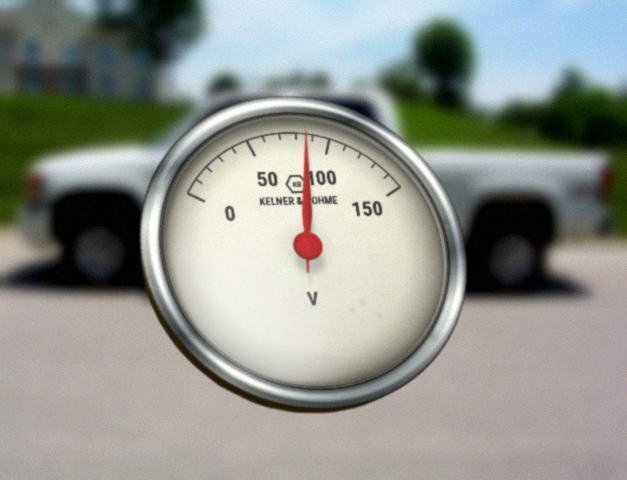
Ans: {"value": 85, "unit": "V"}
